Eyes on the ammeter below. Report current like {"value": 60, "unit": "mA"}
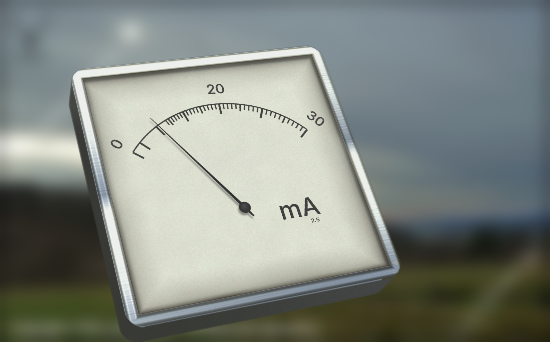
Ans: {"value": 10, "unit": "mA"}
